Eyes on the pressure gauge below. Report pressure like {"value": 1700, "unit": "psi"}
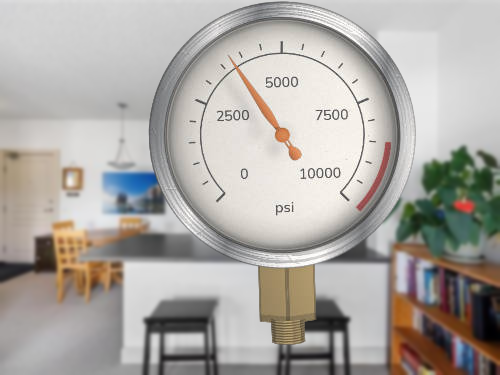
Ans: {"value": 3750, "unit": "psi"}
